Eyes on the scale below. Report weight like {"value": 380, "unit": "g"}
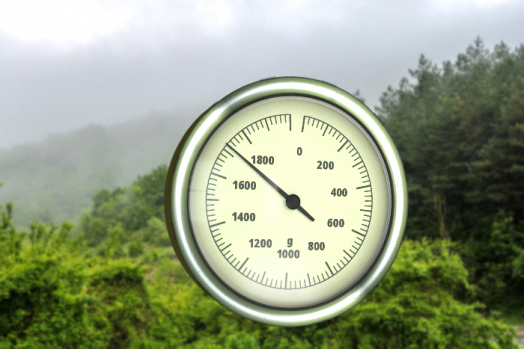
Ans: {"value": 1720, "unit": "g"}
